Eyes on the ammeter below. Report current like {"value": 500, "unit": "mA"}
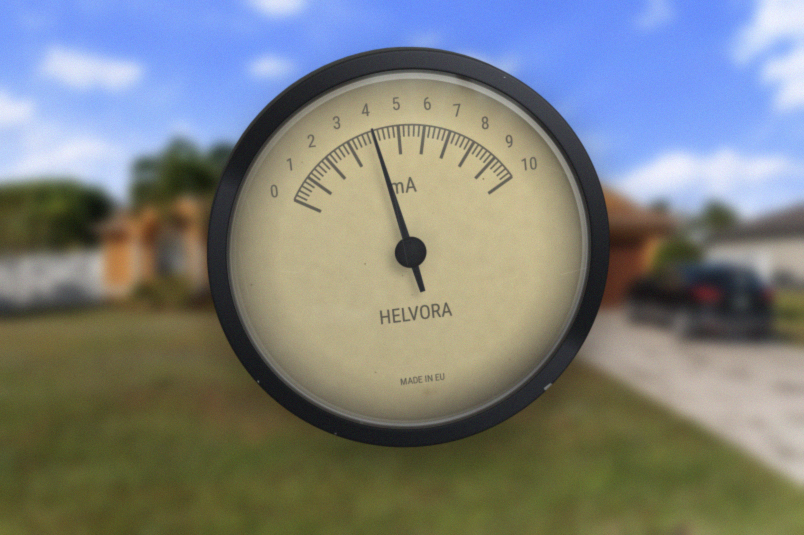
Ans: {"value": 4, "unit": "mA"}
